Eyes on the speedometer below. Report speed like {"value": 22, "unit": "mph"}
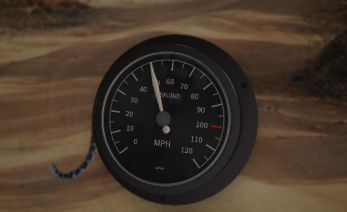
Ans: {"value": 50, "unit": "mph"}
